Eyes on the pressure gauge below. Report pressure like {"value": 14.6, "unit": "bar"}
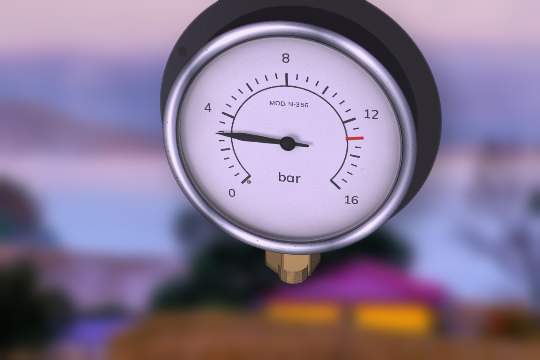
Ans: {"value": 3, "unit": "bar"}
